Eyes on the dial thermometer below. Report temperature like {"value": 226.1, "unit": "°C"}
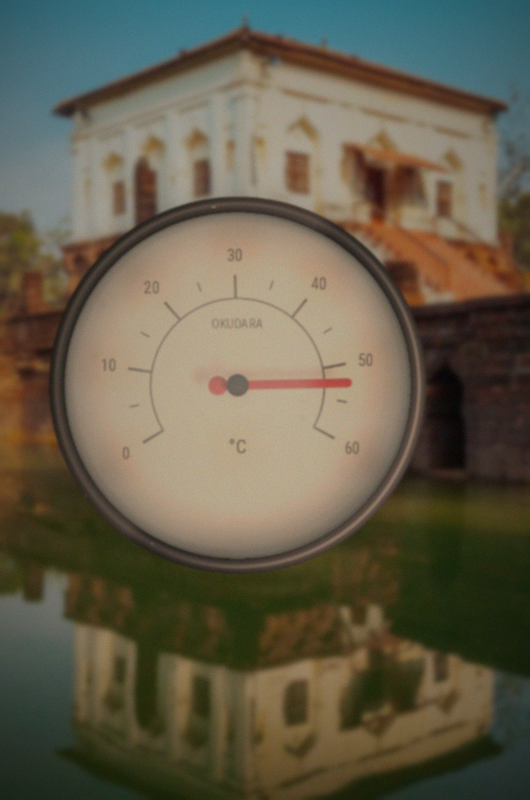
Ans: {"value": 52.5, "unit": "°C"}
